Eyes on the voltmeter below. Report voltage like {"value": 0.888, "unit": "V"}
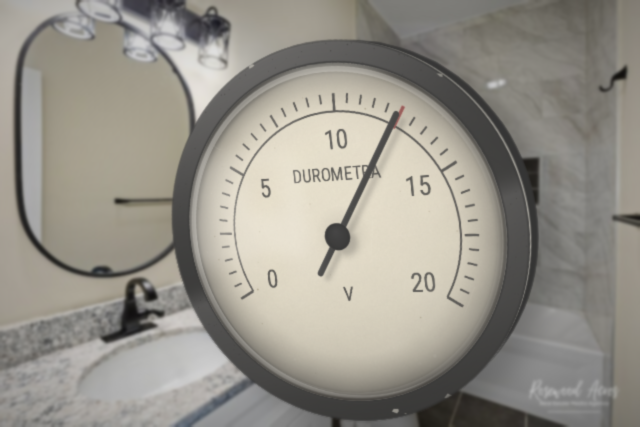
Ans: {"value": 12.5, "unit": "V"}
